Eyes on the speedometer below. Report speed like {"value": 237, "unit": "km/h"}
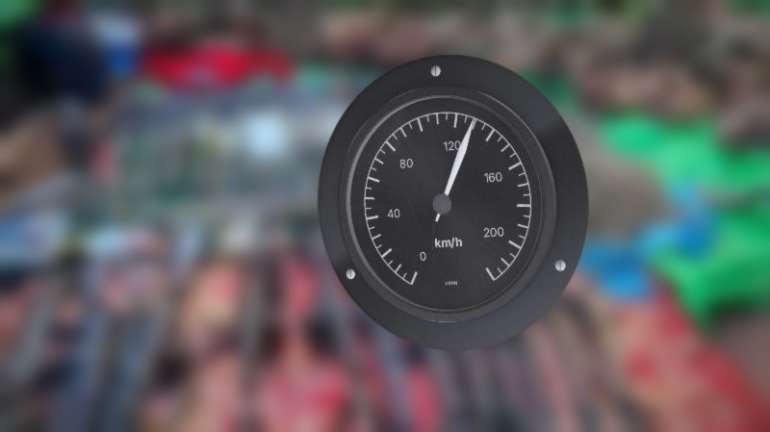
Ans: {"value": 130, "unit": "km/h"}
